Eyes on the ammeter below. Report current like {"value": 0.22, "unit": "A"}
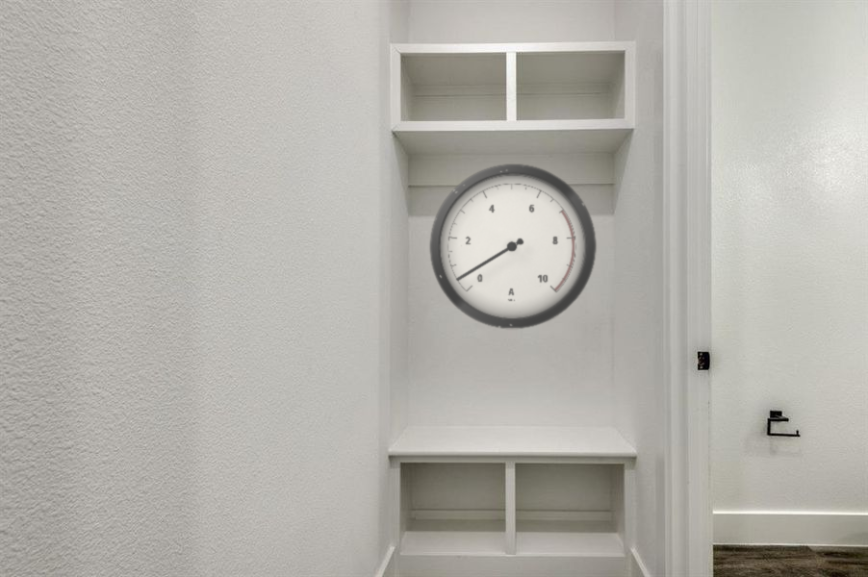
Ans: {"value": 0.5, "unit": "A"}
